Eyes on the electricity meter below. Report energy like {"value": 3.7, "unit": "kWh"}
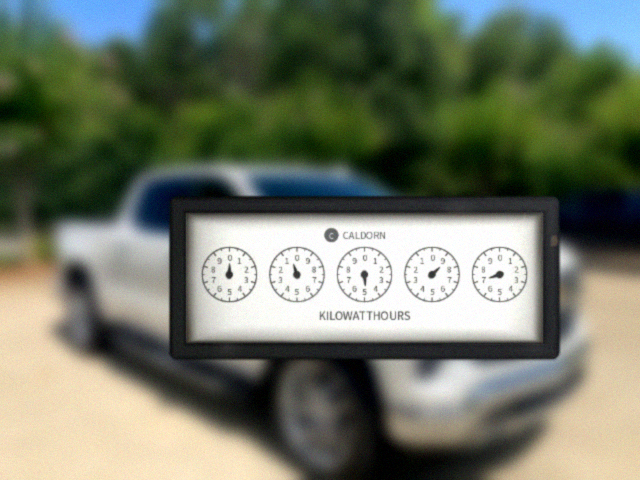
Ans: {"value": 487, "unit": "kWh"}
